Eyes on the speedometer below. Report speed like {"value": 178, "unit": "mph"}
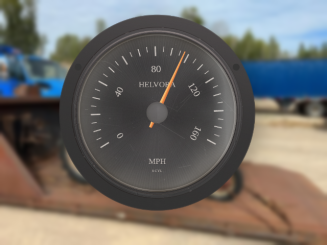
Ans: {"value": 97.5, "unit": "mph"}
